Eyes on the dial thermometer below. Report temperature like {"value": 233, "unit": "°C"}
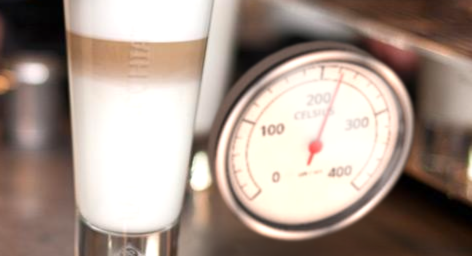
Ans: {"value": 220, "unit": "°C"}
